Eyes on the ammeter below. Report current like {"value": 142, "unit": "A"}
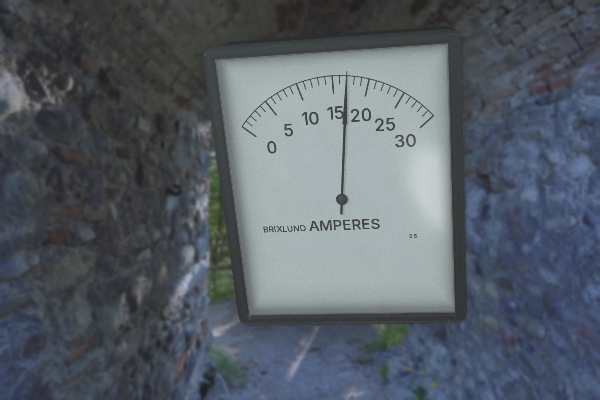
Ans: {"value": 17, "unit": "A"}
